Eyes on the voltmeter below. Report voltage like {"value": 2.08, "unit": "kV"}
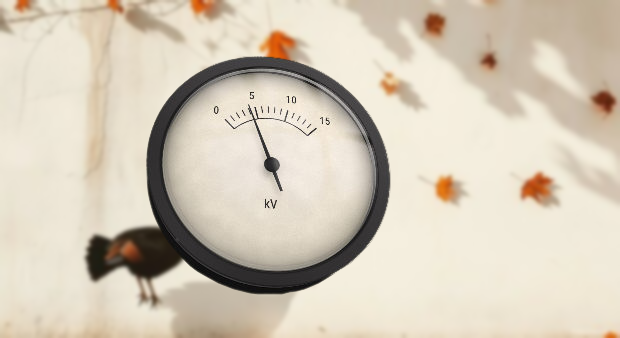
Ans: {"value": 4, "unit": "kV"}
